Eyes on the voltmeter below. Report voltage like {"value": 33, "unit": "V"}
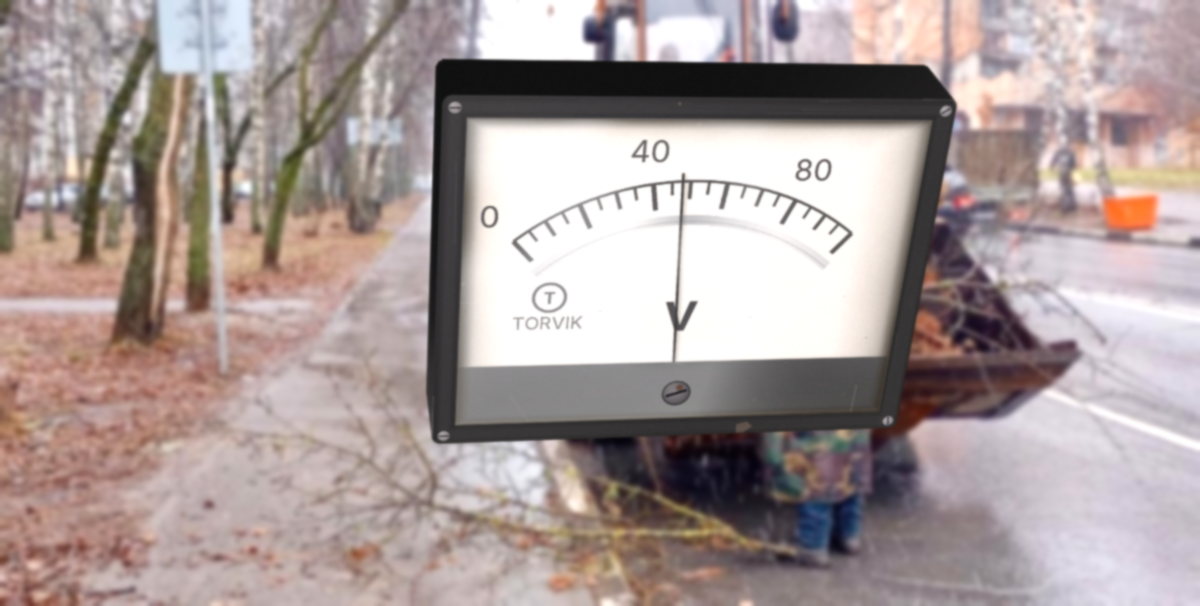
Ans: {"value": 47.5, "unit": "V"}
